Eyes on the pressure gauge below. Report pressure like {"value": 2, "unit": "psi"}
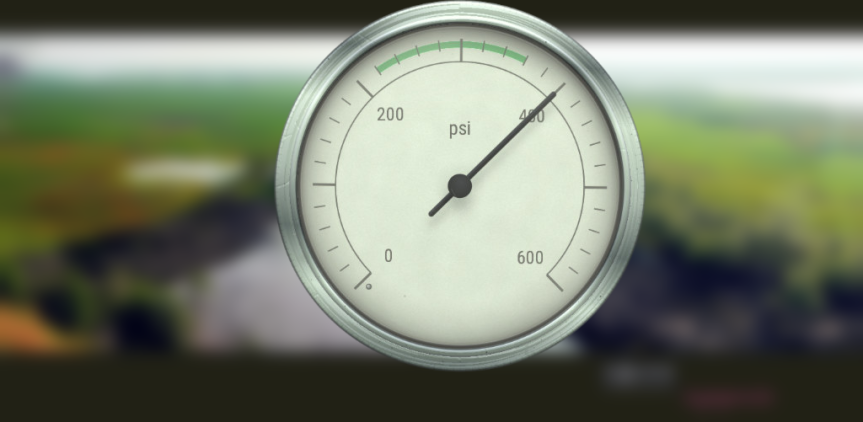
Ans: {"value": 400, "unit": "psi"}
